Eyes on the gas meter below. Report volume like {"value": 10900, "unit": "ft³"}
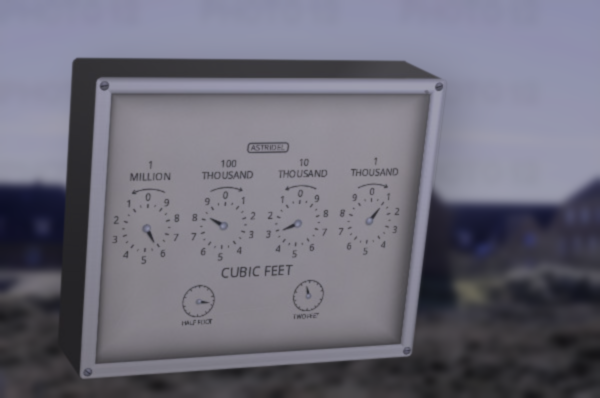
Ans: {"value": 583100, "unit": "ft³"}
